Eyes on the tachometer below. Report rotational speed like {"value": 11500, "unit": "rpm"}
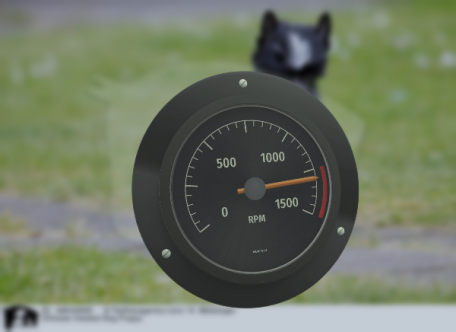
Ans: {"value": 1300, "unit": "rpm"}
